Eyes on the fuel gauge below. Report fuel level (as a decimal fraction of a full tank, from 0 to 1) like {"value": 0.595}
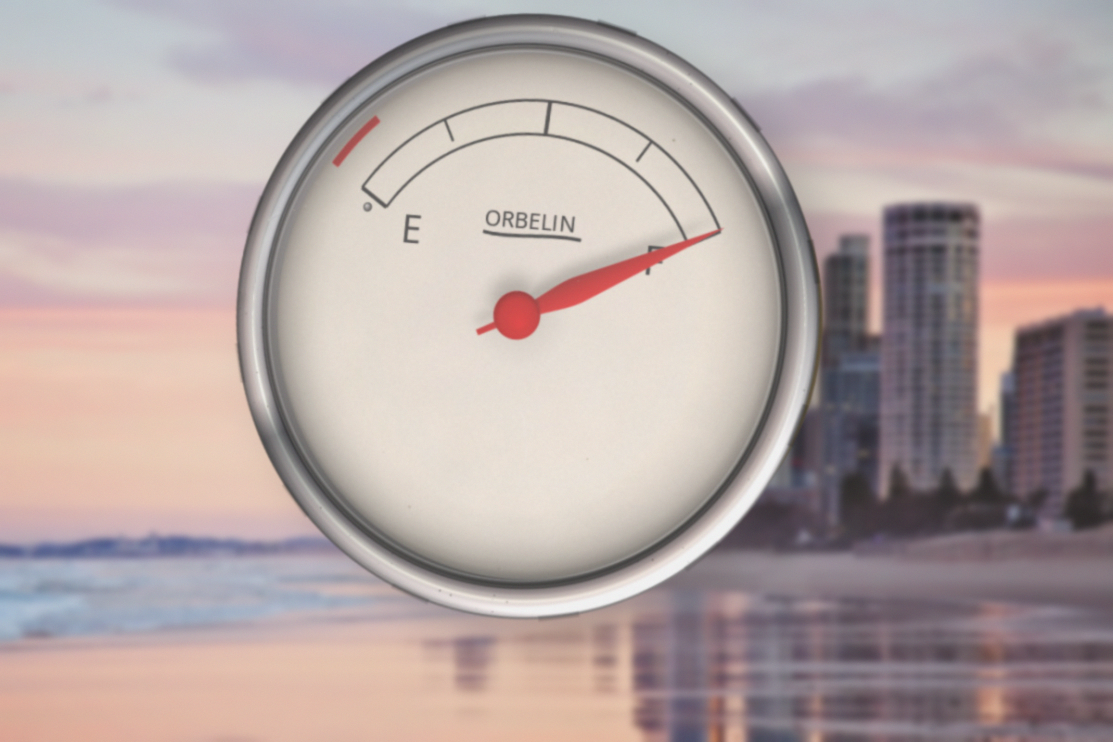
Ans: {"value": 1}
